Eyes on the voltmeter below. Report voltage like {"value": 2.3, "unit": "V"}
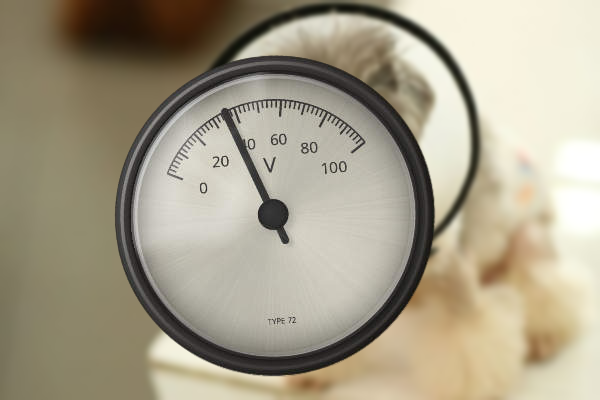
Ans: {"value": 36, "unit": "V"}
